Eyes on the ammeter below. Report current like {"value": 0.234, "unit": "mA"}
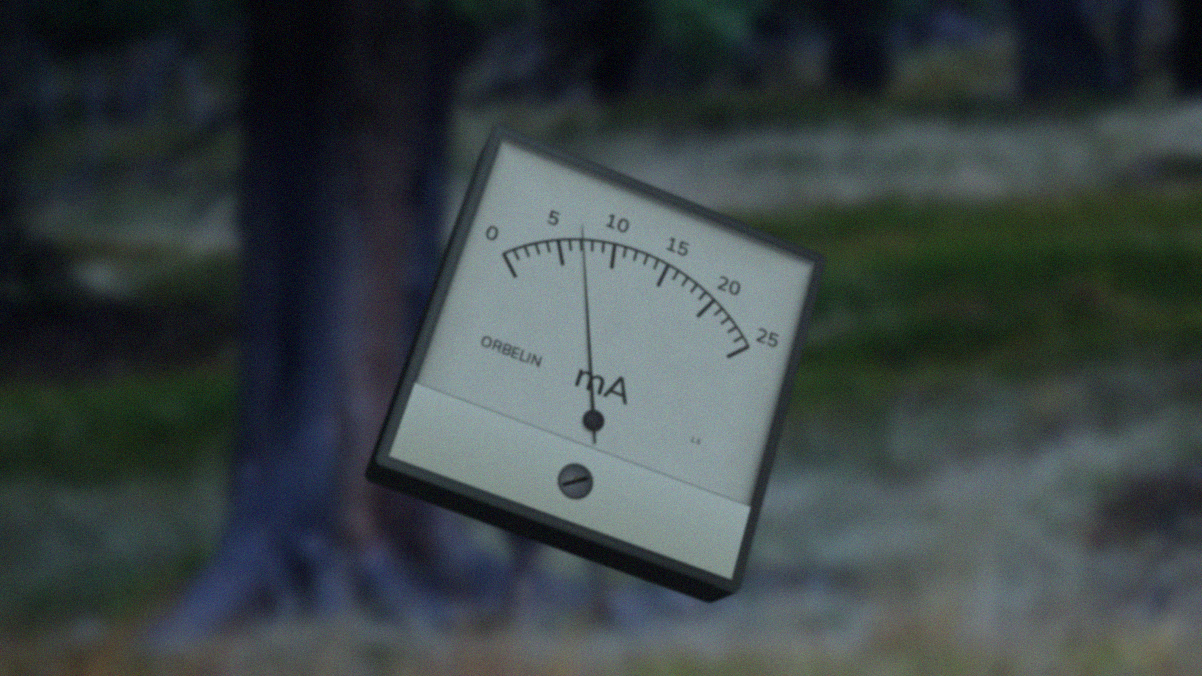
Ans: {"value": 7, "unit": "mA"}
